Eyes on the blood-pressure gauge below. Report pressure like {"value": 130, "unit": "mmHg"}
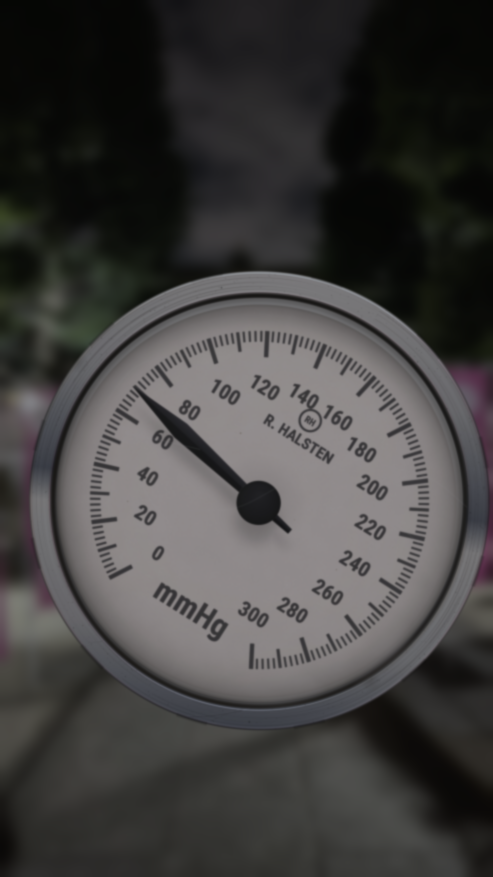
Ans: {"value": 70, "unit": "mmHg"}
